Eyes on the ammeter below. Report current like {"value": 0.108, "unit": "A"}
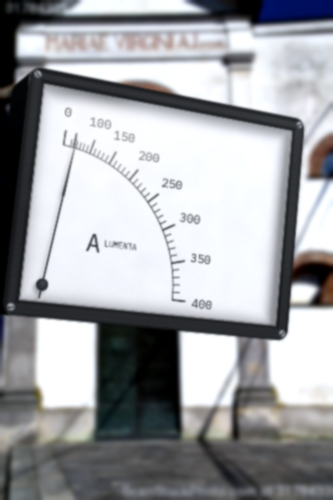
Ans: {"value": 50, "unit": "A"}
